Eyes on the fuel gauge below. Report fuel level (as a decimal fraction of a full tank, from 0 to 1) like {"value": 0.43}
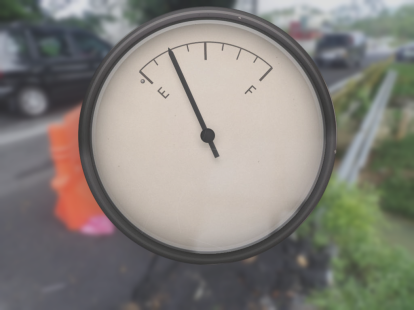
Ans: {"value": 0.25}
